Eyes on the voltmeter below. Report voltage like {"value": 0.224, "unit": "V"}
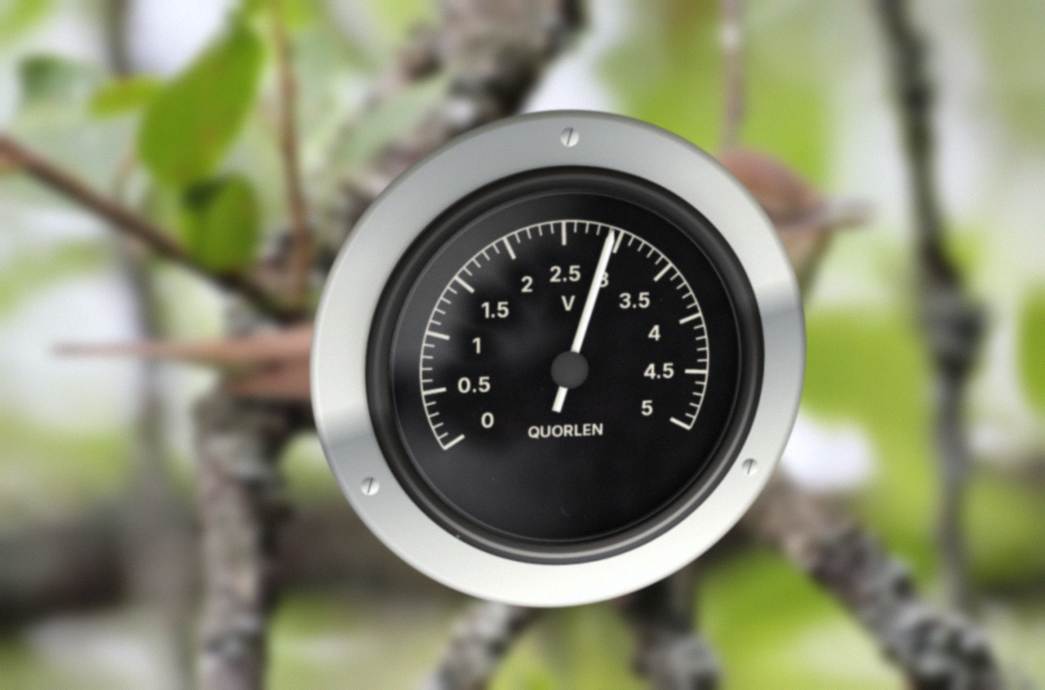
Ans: {"value": 2.9, "unit": "V"}
